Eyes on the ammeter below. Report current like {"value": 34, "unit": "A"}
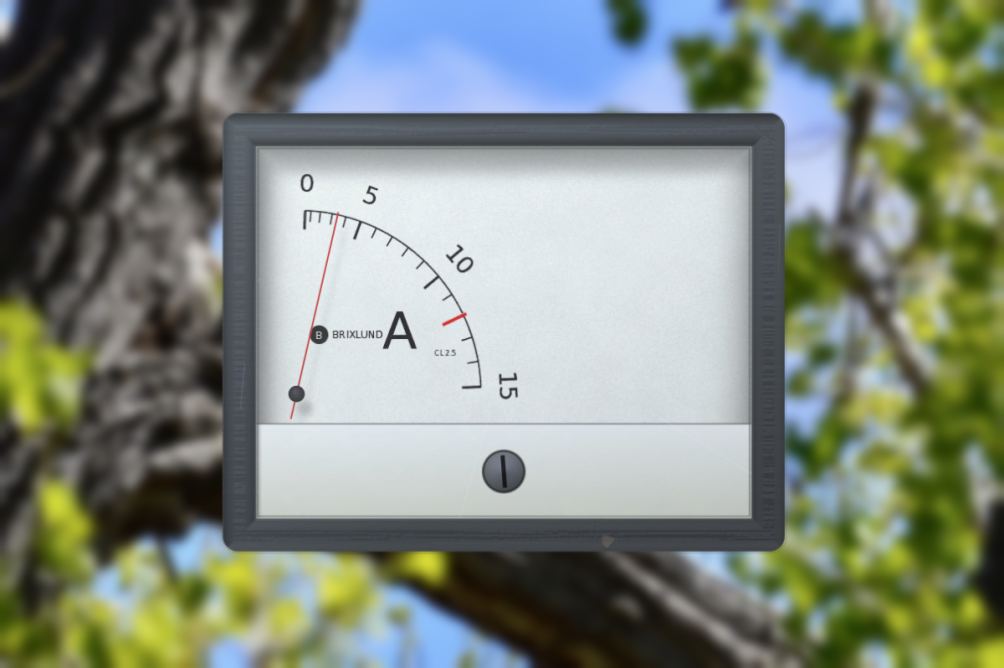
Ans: {"value": 3.5, "unit": "A"}
